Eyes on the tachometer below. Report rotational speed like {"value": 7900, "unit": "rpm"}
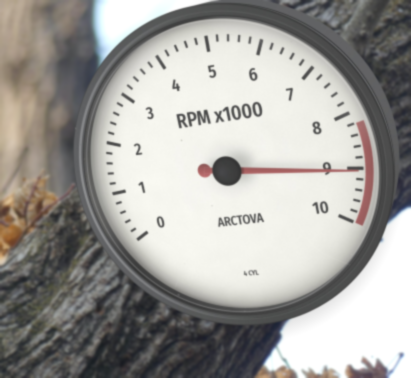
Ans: {"value": 9000, "unit": "rpm"}
